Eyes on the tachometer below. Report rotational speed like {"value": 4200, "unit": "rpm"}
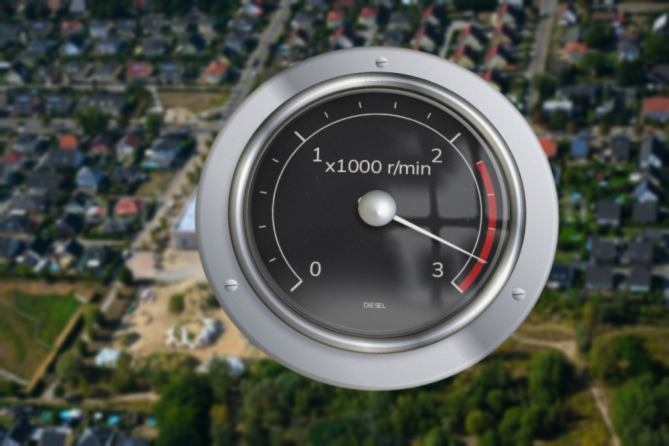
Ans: {"value": 2800, "unit": "rpm"}
